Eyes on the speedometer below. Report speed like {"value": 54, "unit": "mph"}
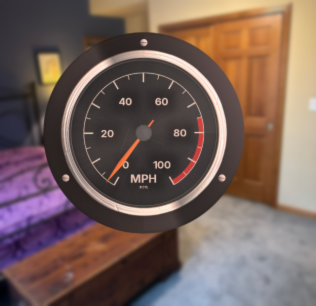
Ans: {"value": 2.5, "unit": "mph"}
